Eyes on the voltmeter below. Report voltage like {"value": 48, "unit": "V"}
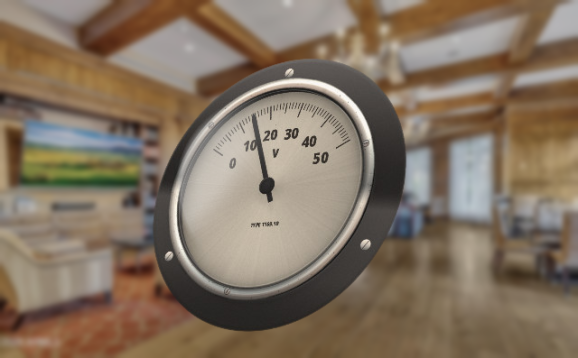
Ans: {"value": 15, "unit": "V"}
